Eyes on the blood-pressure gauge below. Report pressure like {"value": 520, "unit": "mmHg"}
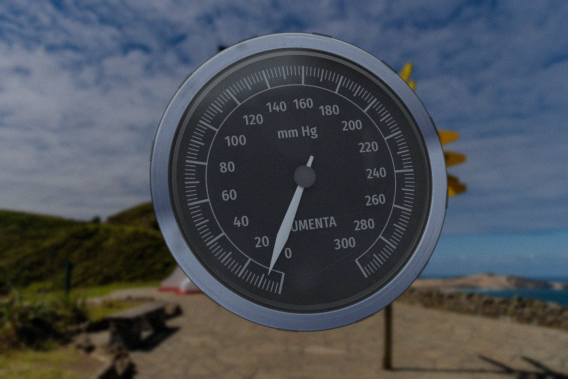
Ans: {"value": 8, "unit": "mmHg"}
